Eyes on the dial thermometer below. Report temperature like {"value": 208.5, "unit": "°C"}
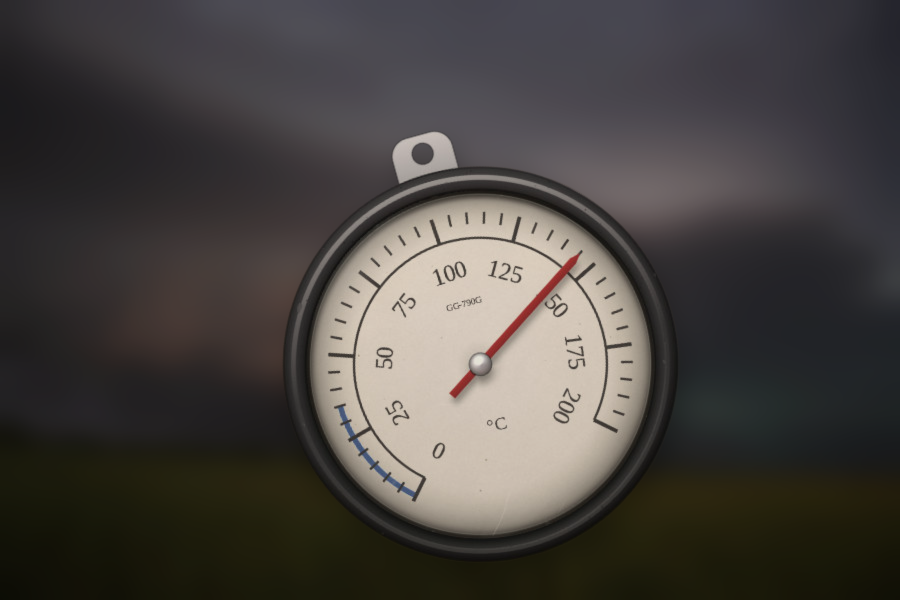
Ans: {"value": 145, "unit": "°C"}
